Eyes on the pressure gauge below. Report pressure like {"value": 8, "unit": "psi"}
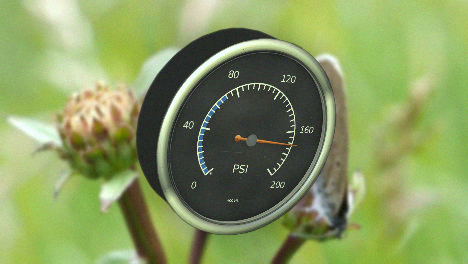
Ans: {"value": 170, "unit": "psi"}
